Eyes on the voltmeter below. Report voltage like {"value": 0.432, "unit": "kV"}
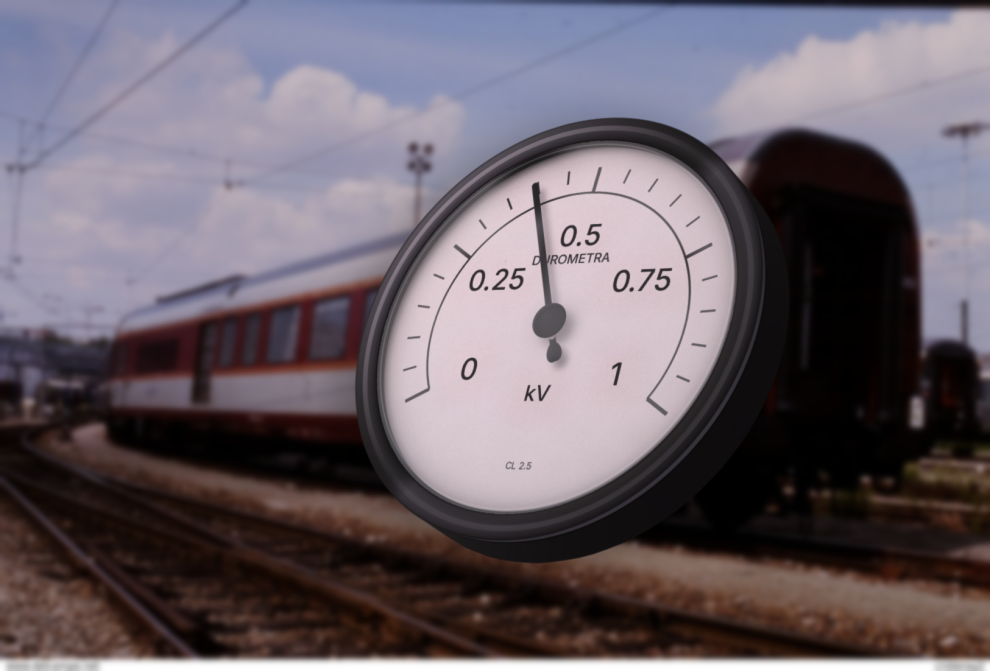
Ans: {"value": 0.4, "unit": "kV"}
